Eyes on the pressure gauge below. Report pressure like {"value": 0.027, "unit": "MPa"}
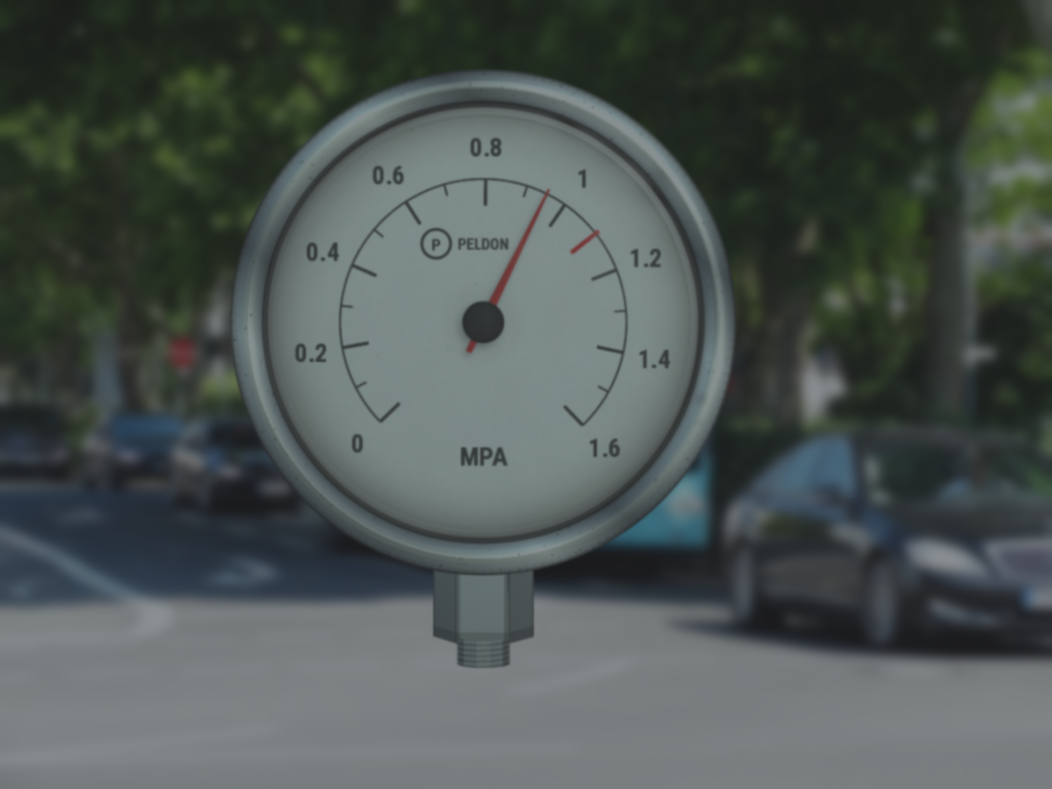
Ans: {"value": 0.95, "unit": "MPa"}
